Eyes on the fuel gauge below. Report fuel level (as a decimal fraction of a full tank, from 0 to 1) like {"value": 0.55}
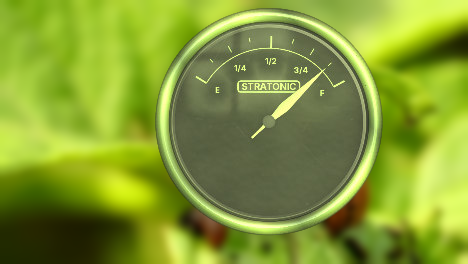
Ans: {"value": 0.875}
